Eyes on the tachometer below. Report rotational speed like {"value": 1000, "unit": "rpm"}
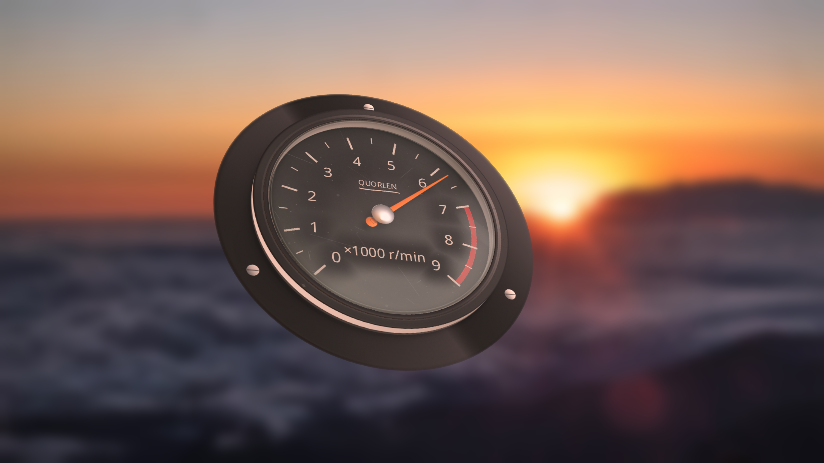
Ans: {"value": 6250, "unit": "rpm"}
